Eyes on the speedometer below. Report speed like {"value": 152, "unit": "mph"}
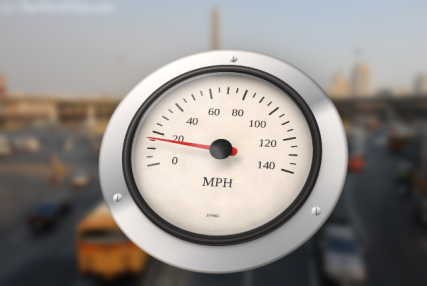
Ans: {"value": 15, "unit": "mph"}
